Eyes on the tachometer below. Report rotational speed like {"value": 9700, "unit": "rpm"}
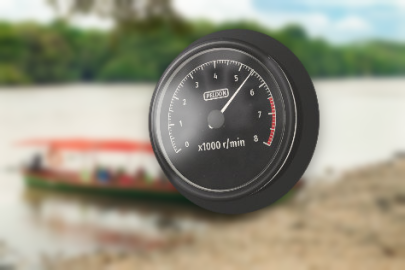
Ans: {"value": 5500, "unit": "rpm"}
